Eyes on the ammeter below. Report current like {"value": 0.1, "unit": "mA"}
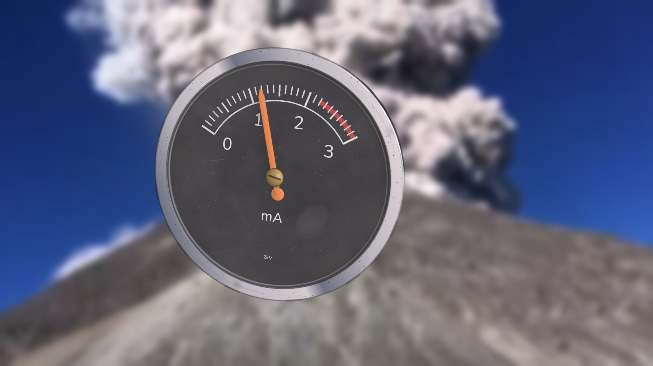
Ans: {"value": 1.2, "unit": "mA"}
